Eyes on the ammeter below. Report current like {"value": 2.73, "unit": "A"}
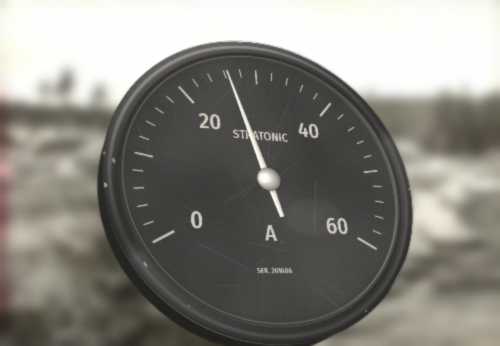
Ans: {"value": 26, "unit": "A"}
